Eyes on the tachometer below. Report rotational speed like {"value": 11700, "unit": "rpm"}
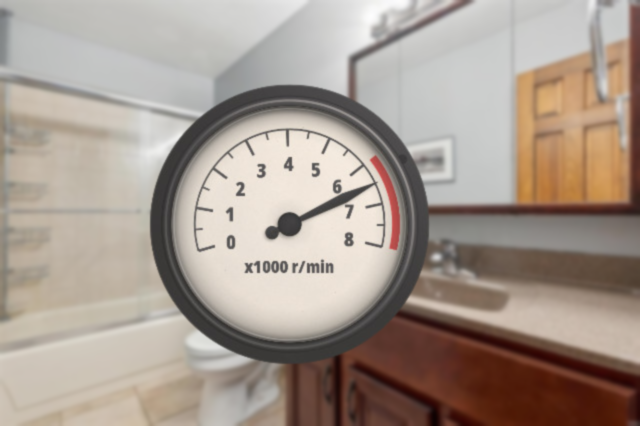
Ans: {"value": 6500, "unit": "rpm"}
